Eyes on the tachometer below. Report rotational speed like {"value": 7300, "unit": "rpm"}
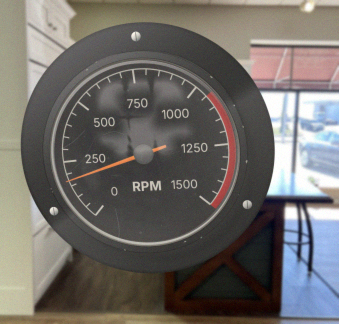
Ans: {"value": 175, "unit": "rpm"}
